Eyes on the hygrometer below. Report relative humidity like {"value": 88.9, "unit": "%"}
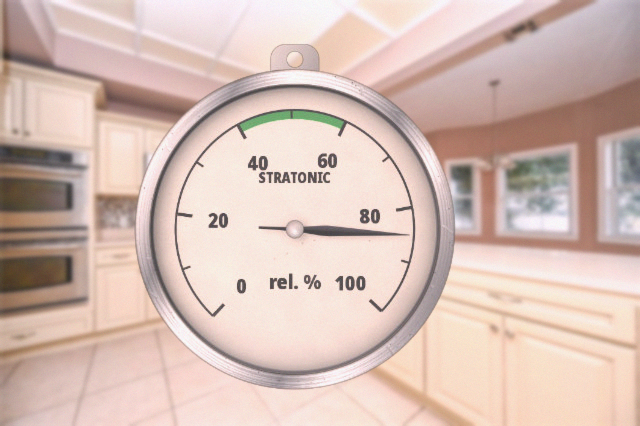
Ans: {"value": 85, "unit": "%"}
